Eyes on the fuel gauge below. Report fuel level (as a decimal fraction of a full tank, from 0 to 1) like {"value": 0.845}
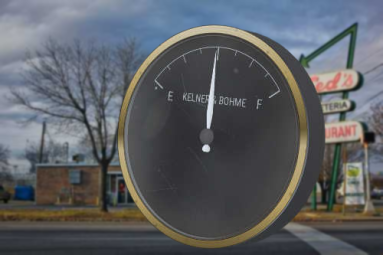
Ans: {"value": 0.5}
